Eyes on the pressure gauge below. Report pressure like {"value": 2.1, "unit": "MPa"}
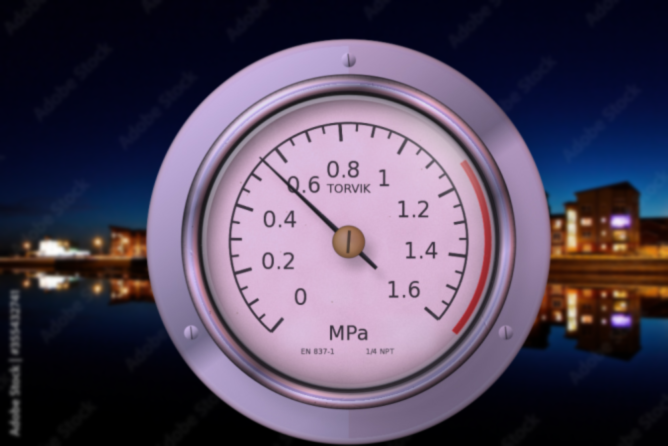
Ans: {"value": 0.55, "unit": "MPa"}
